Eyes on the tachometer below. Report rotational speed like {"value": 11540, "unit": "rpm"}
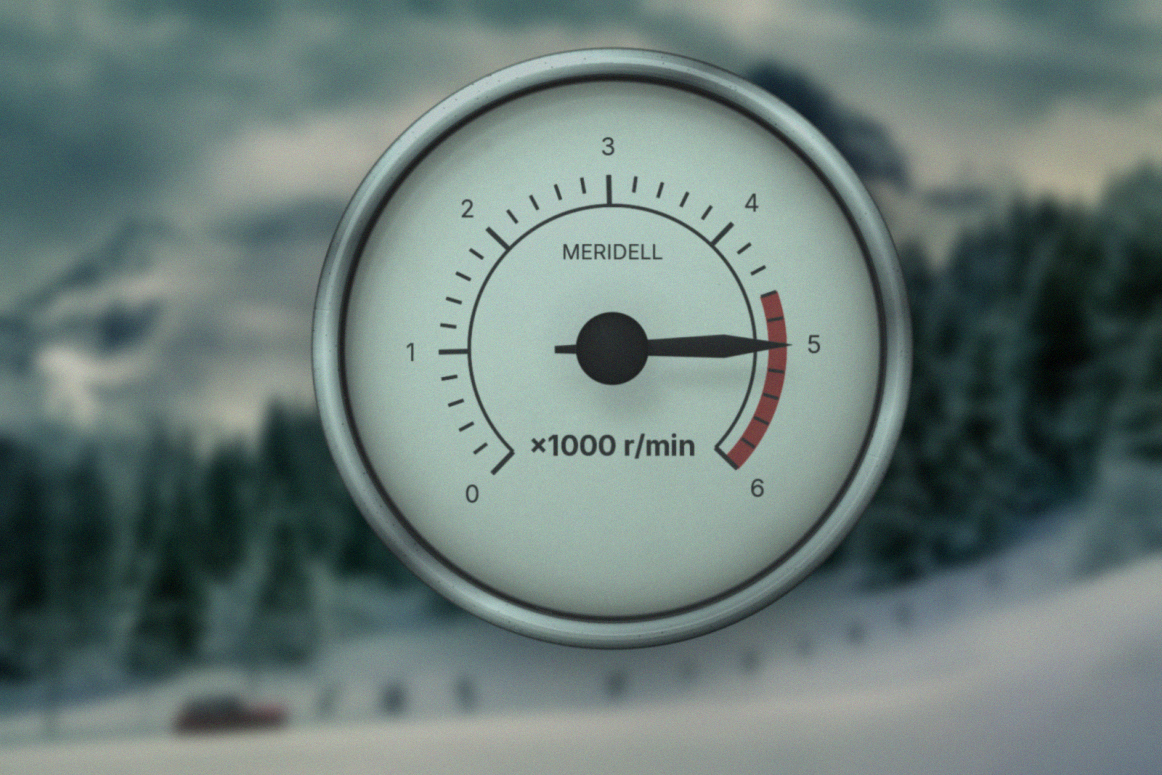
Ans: {"value": 5000, "unit": "rpm"}
